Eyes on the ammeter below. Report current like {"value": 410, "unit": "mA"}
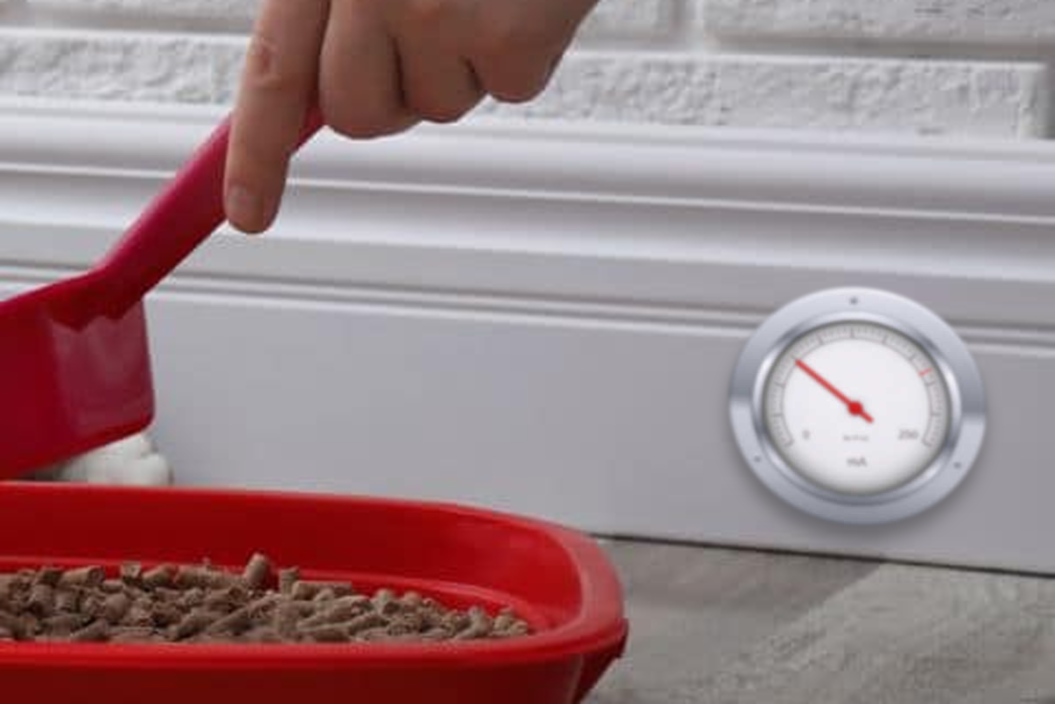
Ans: {"value": 75, "unit": "mA"}
